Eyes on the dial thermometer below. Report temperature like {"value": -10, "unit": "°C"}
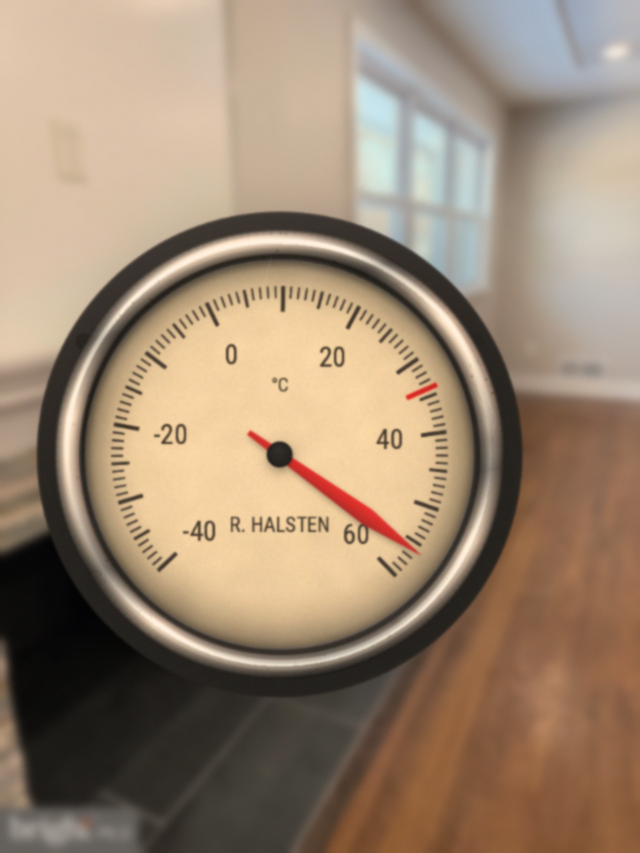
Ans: {"value": 56, "unit": "°C"}
